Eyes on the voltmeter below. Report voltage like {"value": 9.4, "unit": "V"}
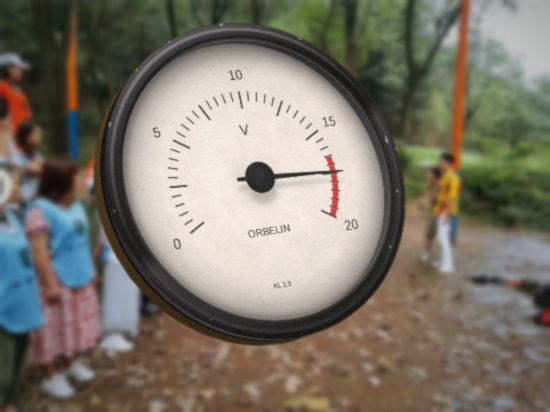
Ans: {"value": 17.5, "unit": "V"}
